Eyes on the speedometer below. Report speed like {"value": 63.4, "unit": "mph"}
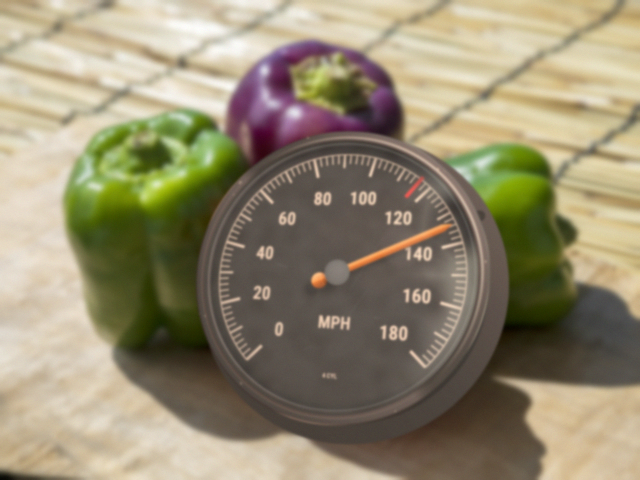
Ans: {"value": 134, "unit": "mph"}
